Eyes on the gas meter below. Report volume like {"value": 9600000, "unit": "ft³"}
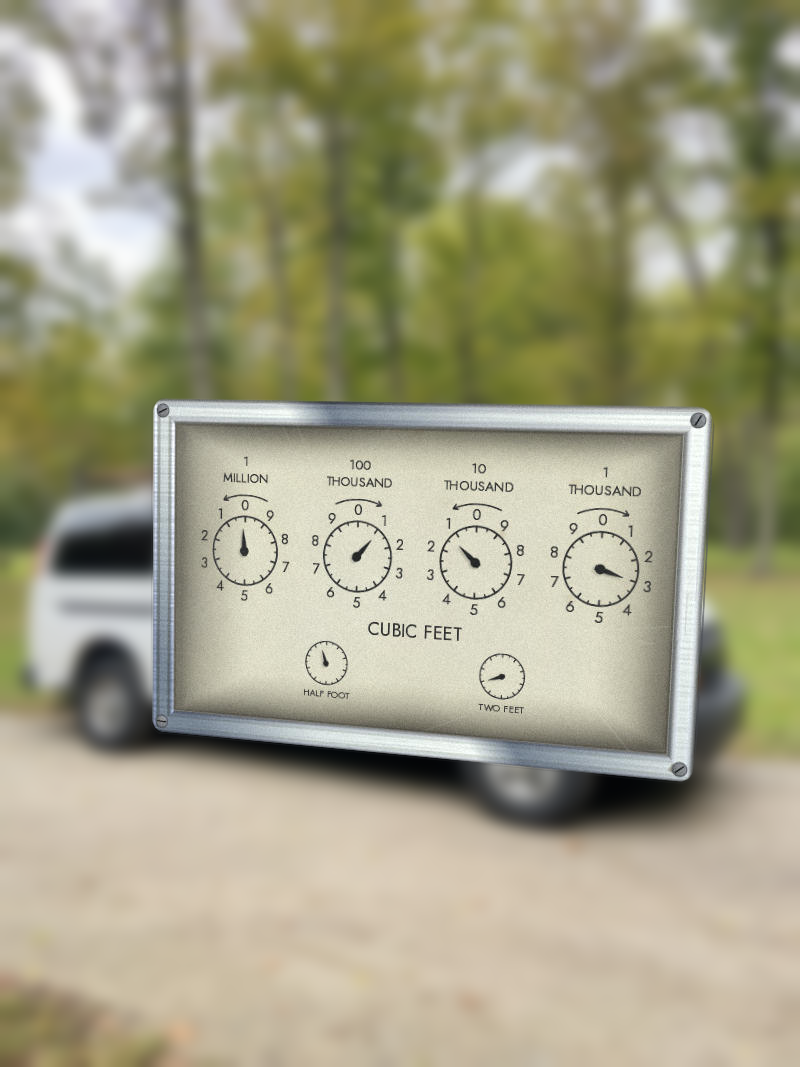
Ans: {"value": 11300, "unit": "ft³"}
